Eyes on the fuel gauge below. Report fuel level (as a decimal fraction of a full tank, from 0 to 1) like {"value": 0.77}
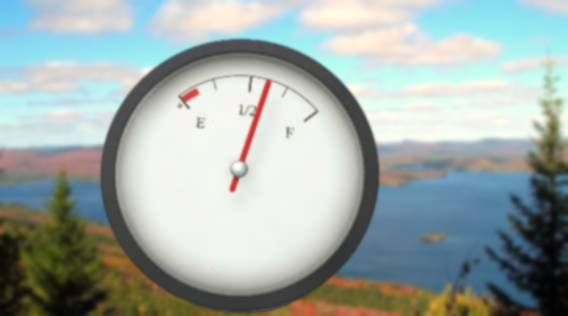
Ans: {"value": 0.625}
